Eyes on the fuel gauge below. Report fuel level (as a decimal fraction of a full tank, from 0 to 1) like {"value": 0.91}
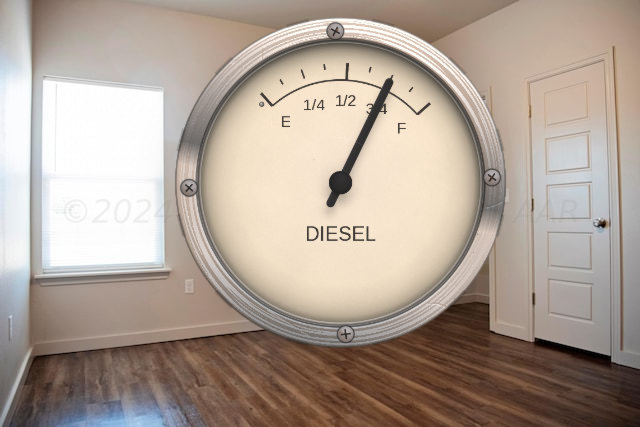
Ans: {"value": 0.75}
